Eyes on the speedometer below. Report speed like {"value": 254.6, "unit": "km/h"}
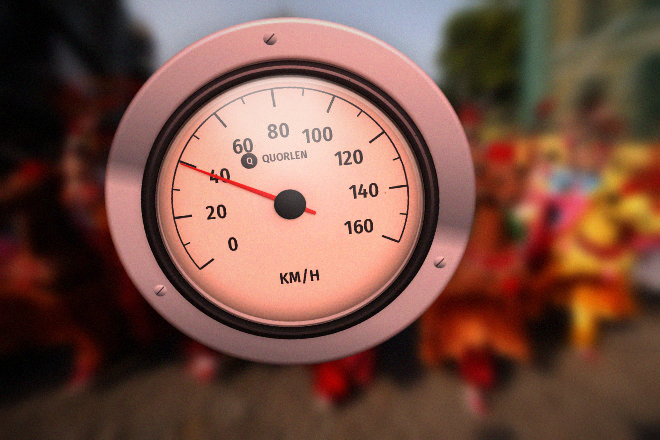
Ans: {"value": 40, "unit": "km/h"}
